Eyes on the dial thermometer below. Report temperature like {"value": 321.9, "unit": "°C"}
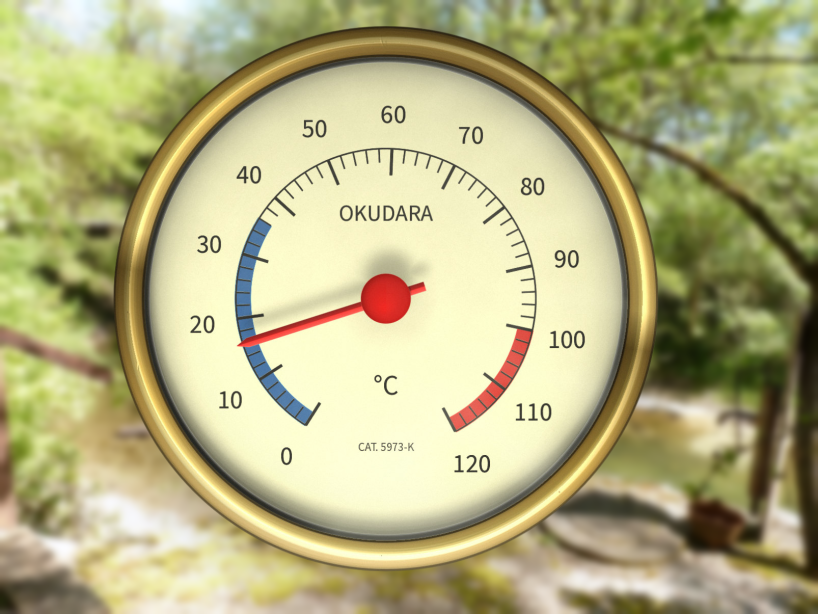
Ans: {"value": 16, "unit": "°C"}
